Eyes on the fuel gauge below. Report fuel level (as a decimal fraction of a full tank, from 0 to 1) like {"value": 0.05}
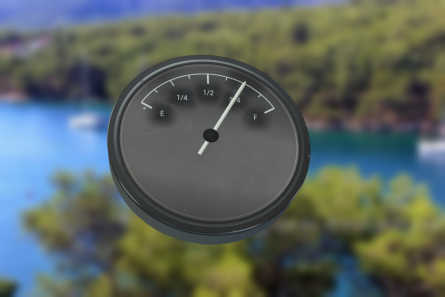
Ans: {"value": 0.75}
